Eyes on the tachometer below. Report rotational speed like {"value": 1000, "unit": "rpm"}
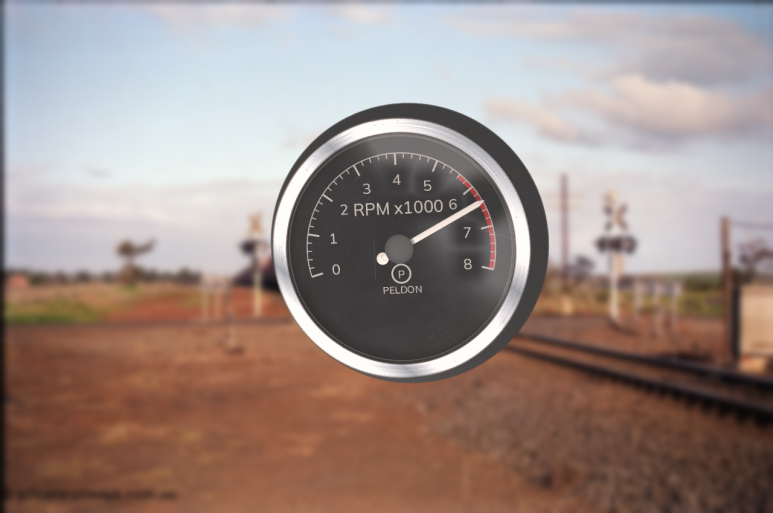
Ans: {"value": 6400, "unit": "rpm"}
